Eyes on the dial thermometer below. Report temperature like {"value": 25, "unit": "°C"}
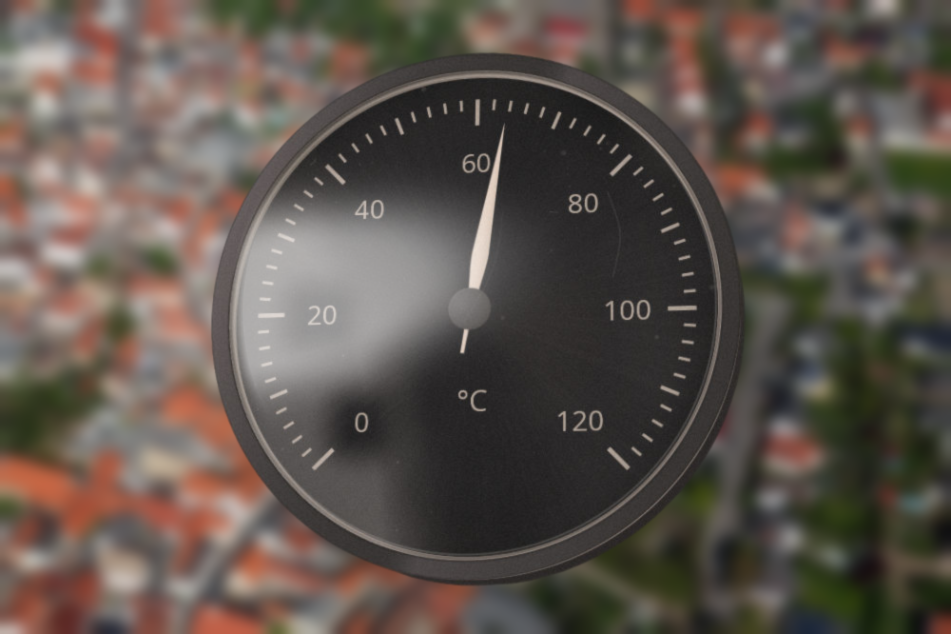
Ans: {"value": 64, "unit": "°C"}
